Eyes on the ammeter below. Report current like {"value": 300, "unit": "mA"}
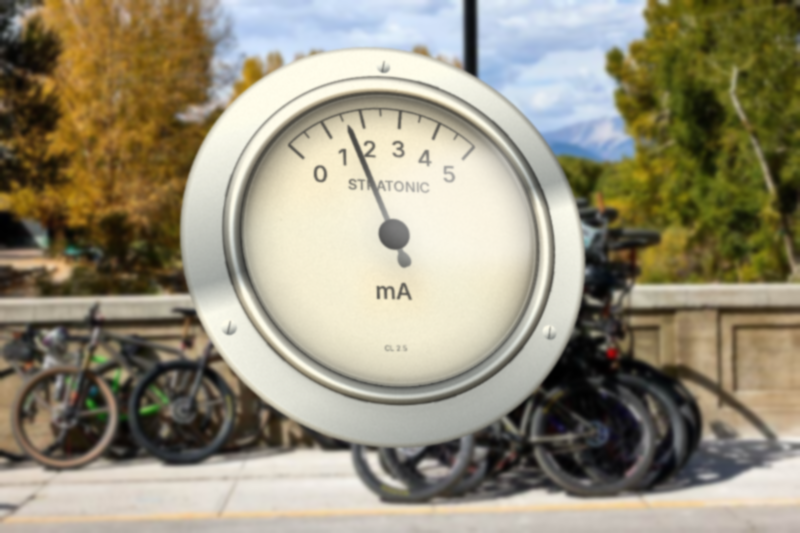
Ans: {"value": 1.5, "unit": "mA"}
